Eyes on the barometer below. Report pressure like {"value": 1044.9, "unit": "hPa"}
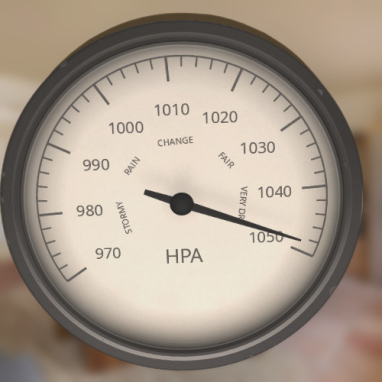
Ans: {"value": 1048, "unit": "hPa"}
